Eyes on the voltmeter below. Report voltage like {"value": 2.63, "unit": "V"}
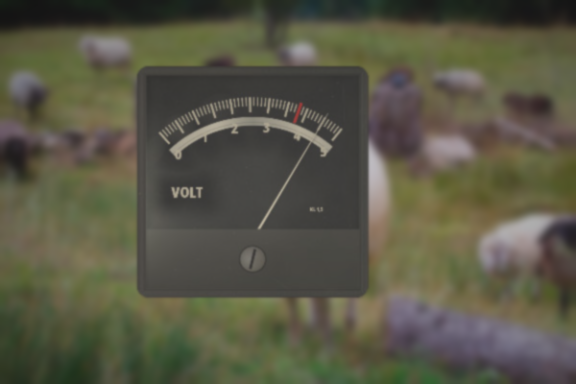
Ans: {"value": 4.5, "unit": "V"}
